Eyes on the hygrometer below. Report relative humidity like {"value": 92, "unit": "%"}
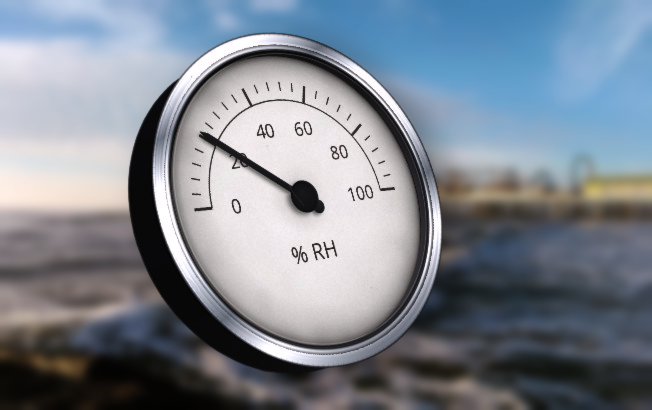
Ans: {"value": 20, "unit": "%"}
